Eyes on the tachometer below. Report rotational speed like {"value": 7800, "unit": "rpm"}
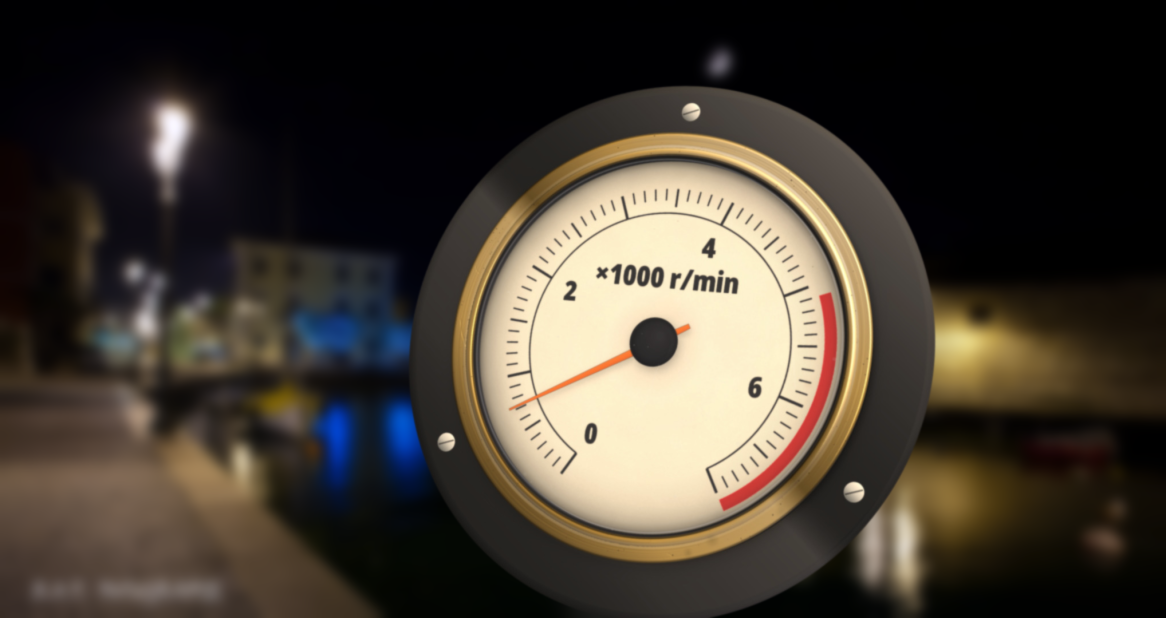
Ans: {"value": 700, "unit": "rpm"}
